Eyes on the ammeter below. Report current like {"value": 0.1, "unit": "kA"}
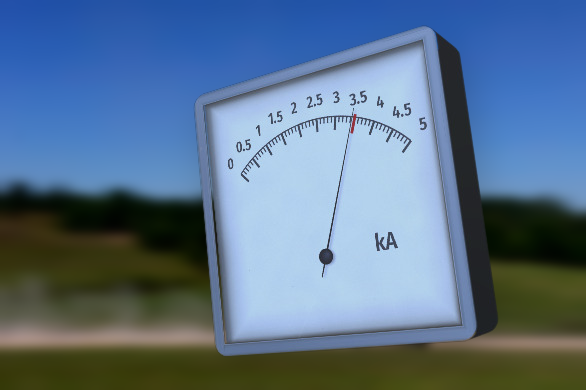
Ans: {"value": 3.5, "unit": "kA"}
